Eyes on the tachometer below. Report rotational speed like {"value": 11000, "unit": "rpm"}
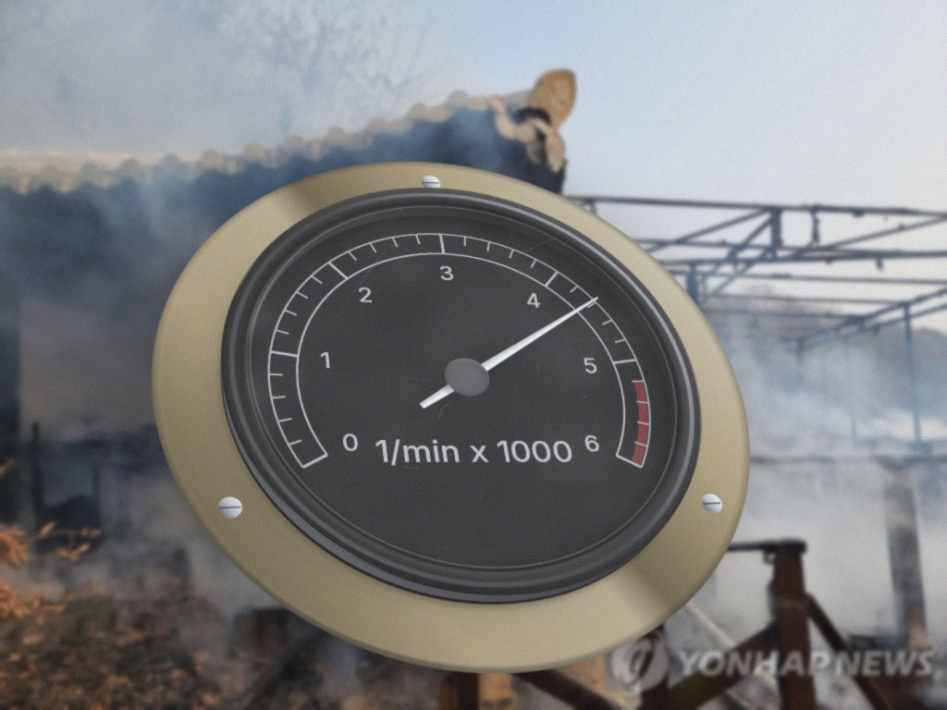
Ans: {"value": 4400, "unit": "rpm"}
